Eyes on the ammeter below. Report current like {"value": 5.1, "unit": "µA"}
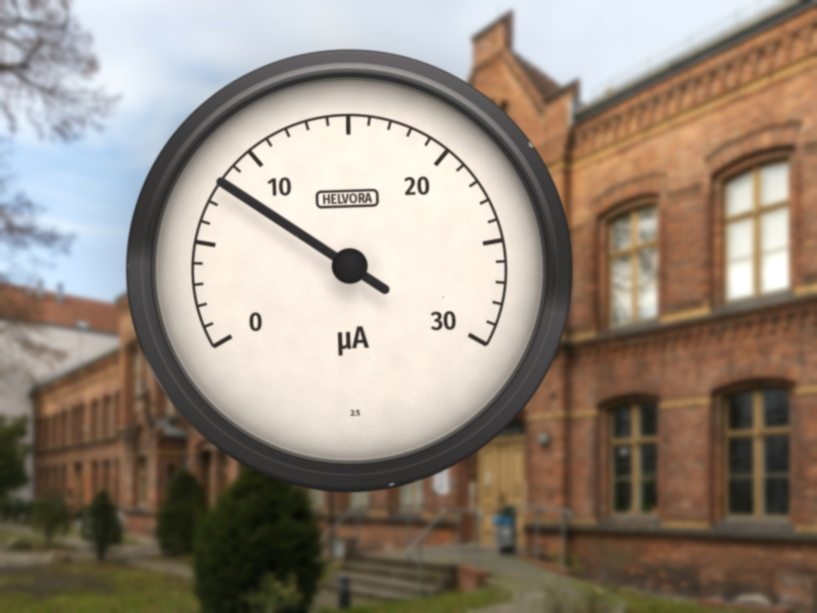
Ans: {"value": 8, "unit": "µA"}
